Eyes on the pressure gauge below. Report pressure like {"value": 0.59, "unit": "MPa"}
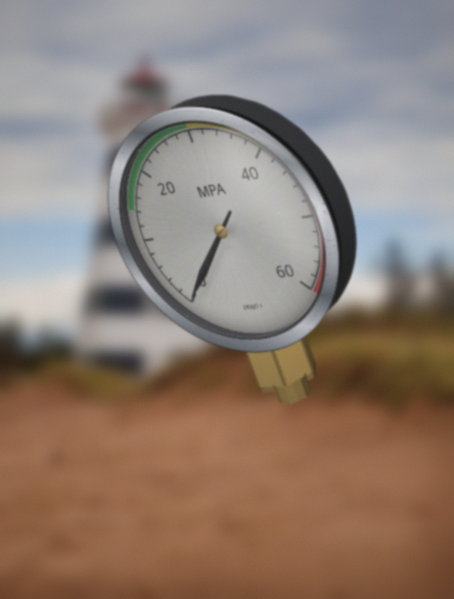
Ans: {"value": 0, "unit": "MPa"}
